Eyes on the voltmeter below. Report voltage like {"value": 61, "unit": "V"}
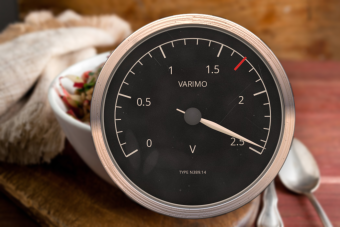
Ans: {"value": 2.45, "unit": "V"}
